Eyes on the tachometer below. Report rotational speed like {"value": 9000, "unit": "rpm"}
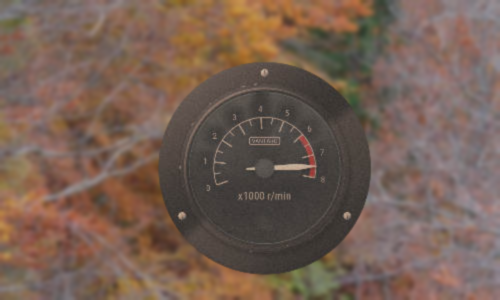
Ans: {"value": 7500, "unit": "rpm"}
